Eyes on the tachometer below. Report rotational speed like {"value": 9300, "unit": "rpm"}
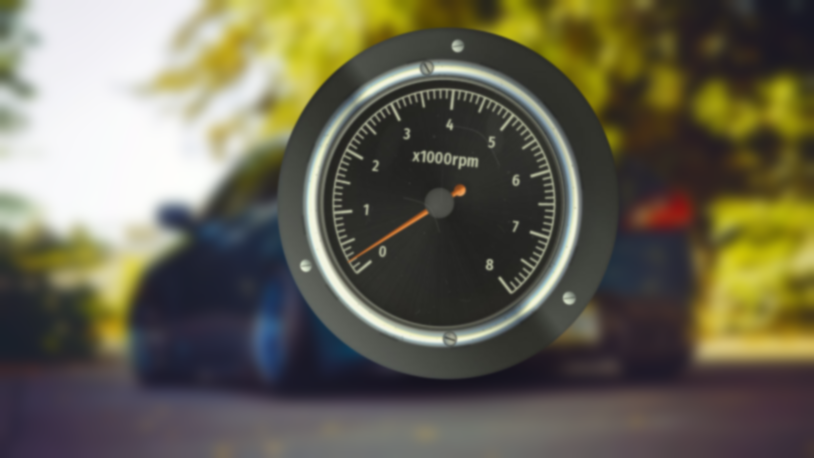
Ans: {"value": 200, "unit": "rpm"}
